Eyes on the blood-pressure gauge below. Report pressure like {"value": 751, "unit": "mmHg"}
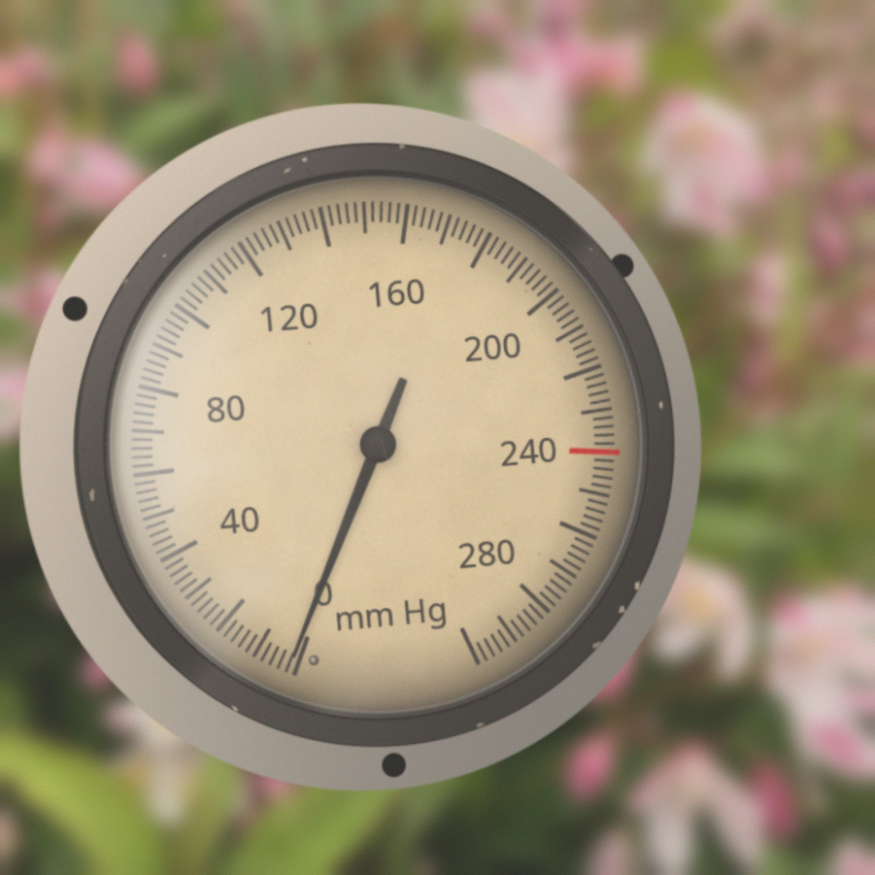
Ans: {"value": 2, "unit": "mmHg"}
